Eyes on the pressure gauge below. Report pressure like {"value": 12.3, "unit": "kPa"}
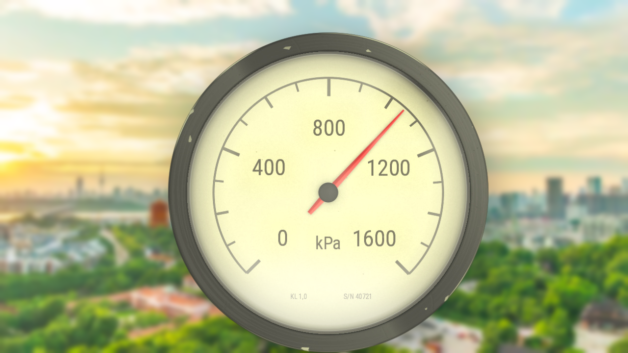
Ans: {"value": 1050, "unit": "kPa"}
